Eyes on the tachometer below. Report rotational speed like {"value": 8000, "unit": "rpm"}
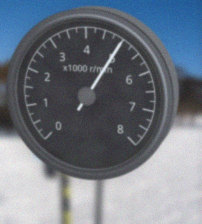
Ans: {"value": 5000, "unit": "rpm"}
